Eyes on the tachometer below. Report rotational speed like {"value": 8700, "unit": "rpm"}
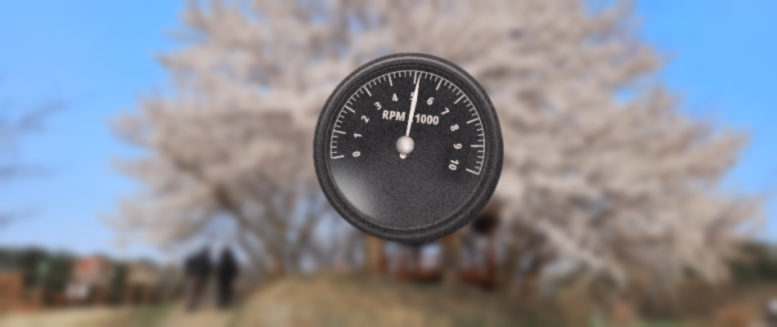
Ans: {"value": 5200, "unit": "rpm"}
